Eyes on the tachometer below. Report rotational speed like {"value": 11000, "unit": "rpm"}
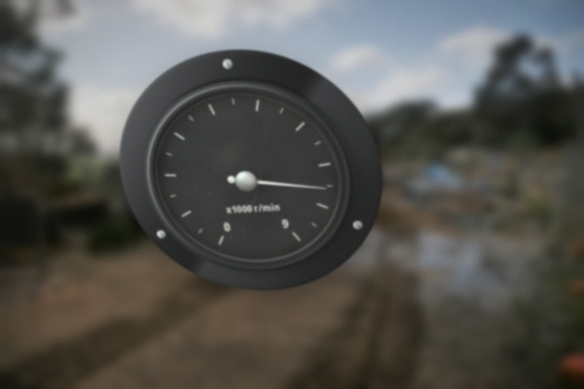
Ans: {"value": 7500, "unit": "rpm"}
